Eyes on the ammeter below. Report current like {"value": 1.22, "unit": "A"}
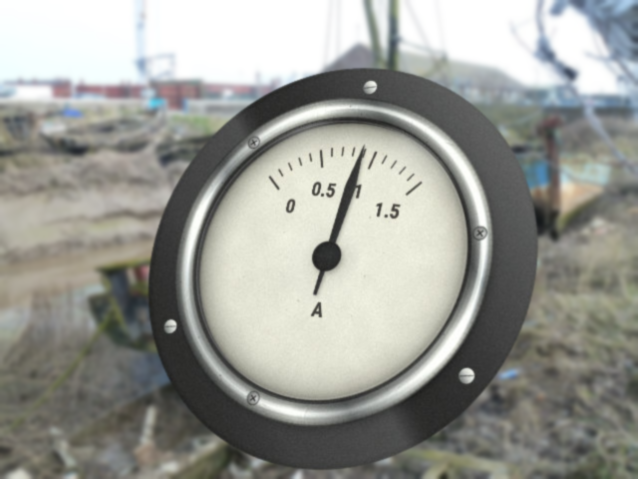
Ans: {"value": 0.9, "unit": "A"}
